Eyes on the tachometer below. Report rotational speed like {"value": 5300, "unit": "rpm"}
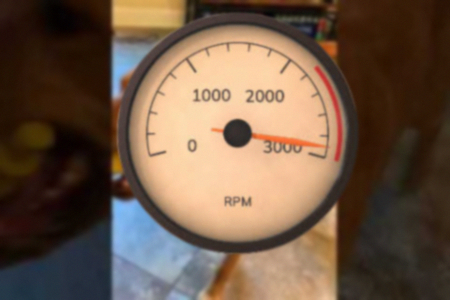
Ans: {"value": 2900, "unit": "rpm"}
